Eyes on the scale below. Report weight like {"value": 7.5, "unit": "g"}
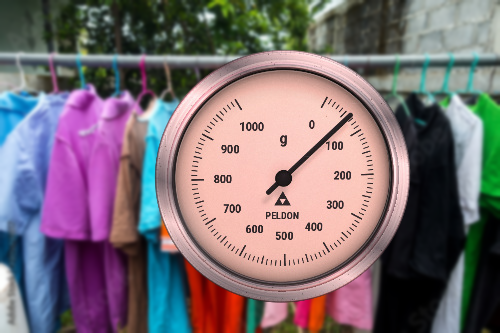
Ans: {"value": 60, "unit": "g"}
